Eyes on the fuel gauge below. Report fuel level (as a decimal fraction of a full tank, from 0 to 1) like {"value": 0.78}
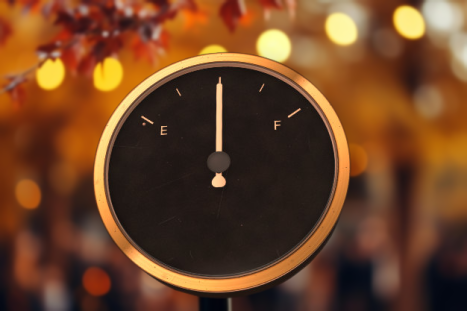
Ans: {"value": 0.5}
